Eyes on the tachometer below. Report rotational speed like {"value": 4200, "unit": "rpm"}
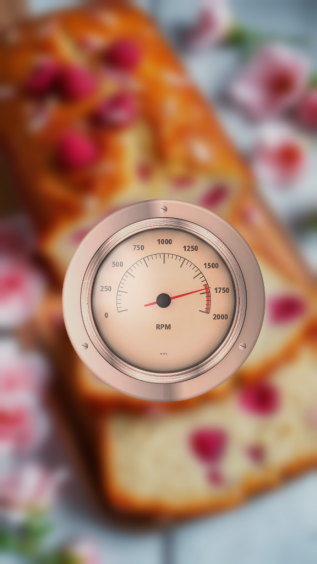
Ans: {"value": 1700, "unit": "rpm"}
